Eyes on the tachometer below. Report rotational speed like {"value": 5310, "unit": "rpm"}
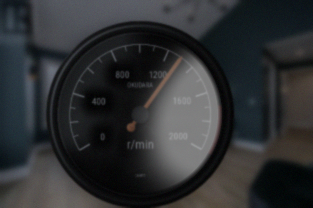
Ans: {"value": 1300, "unit": "rpm"}
